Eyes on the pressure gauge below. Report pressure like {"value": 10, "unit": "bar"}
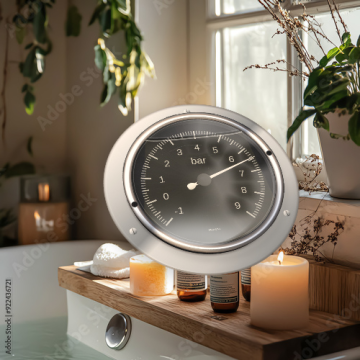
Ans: {"value": 6.5, "unit": "bar"}
